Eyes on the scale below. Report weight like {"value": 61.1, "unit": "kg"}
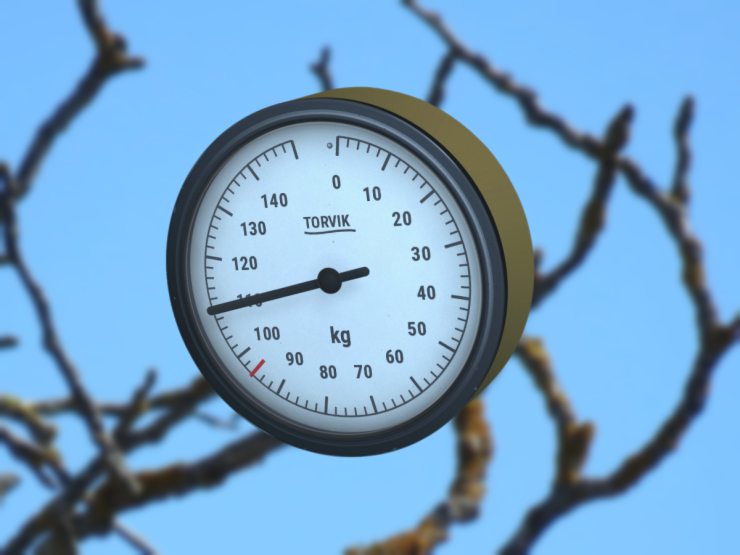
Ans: {"value": 110, "unit": "kg"}
